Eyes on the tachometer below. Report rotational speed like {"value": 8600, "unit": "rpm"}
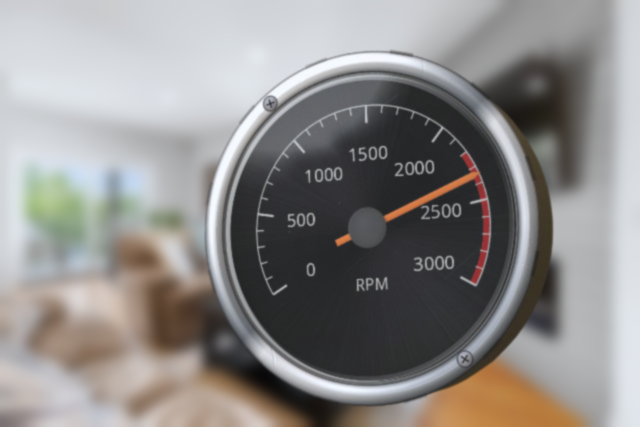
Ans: {"value": 2350, "unit": "rpm"}
